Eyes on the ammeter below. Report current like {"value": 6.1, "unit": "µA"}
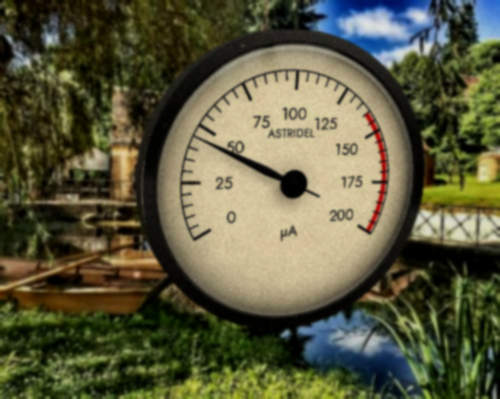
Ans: {"value": 45, "unit": "µA"}
